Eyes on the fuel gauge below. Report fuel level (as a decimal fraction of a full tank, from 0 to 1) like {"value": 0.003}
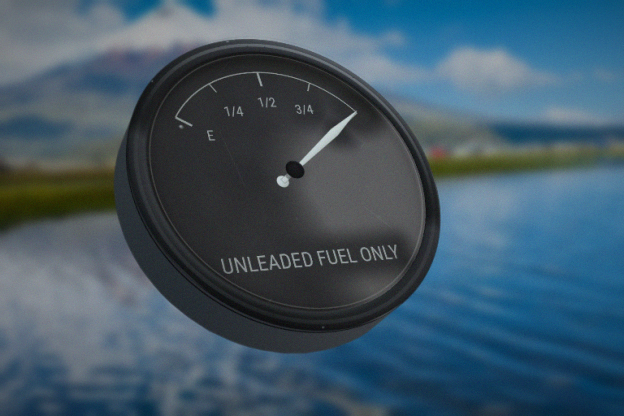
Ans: {"value": 1}
